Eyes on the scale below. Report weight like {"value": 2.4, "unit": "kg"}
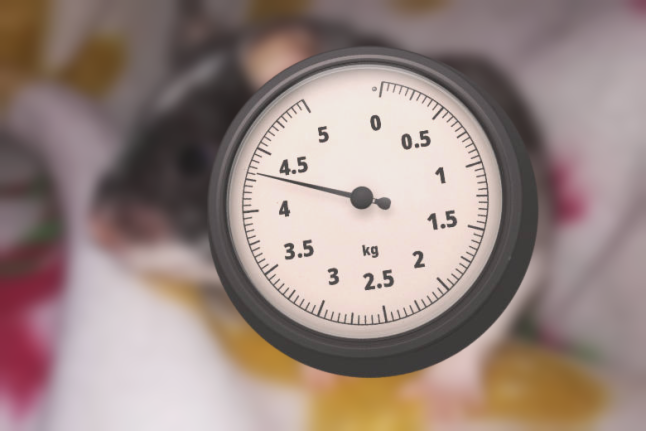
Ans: {"value": 4.3, "unit": "kg"}
